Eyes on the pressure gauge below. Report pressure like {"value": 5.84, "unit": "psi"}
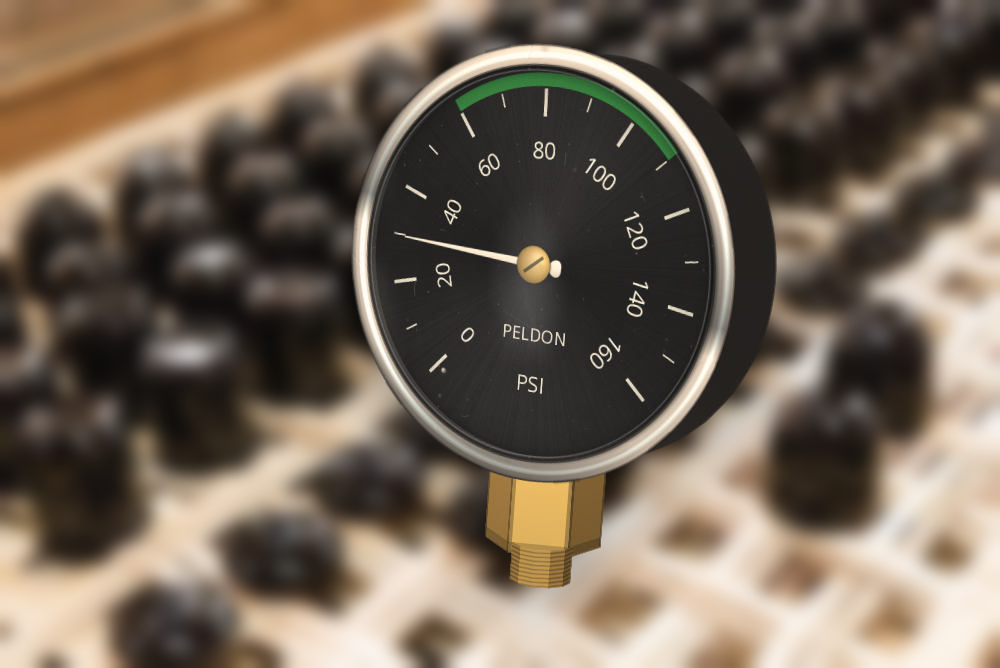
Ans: {"value": 30, "unit": "psi"}
